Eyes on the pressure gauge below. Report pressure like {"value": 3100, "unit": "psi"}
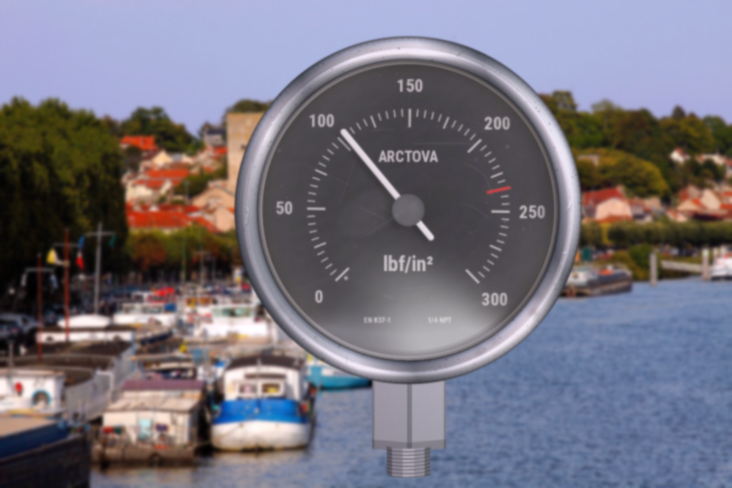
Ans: {"value": 105, "unit": "psi"}
